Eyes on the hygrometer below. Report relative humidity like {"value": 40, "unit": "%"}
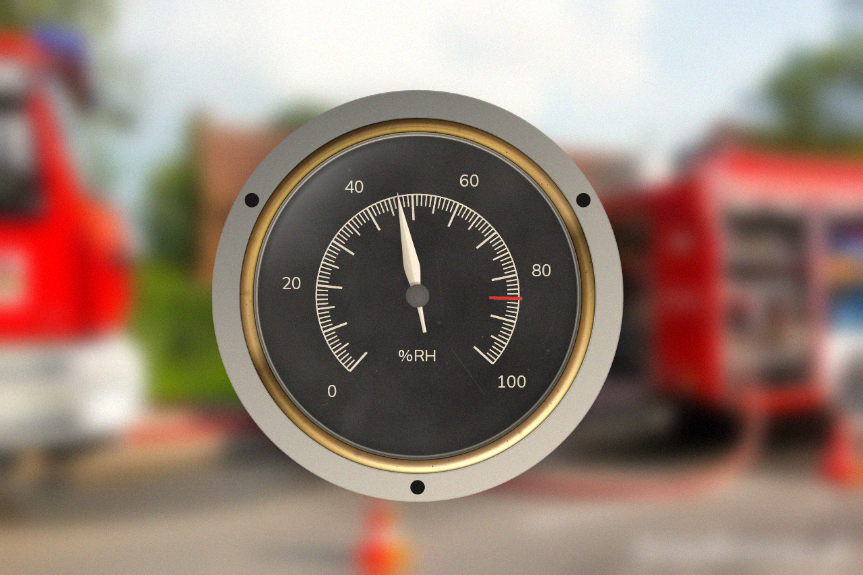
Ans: {"value": 47, "unit": "%"}
